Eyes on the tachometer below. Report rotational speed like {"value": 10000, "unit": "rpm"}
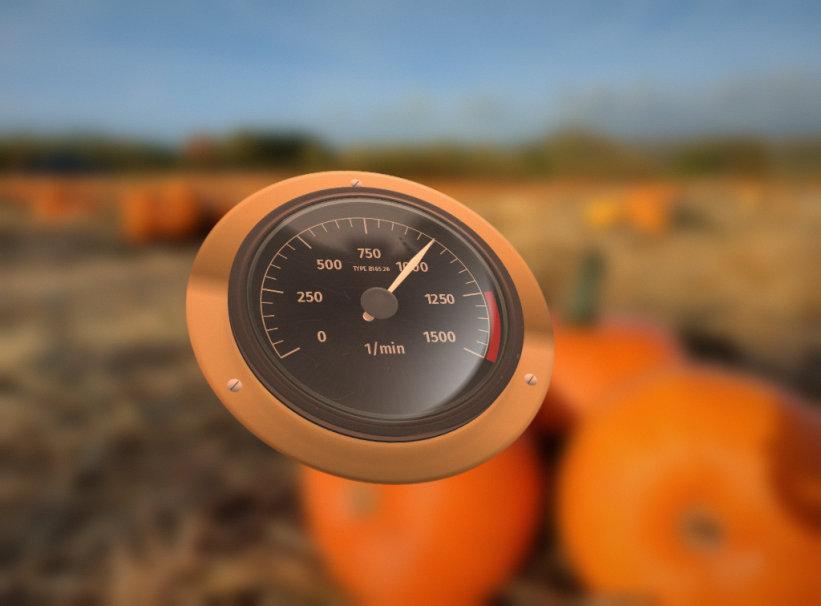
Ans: {"value": 1000, "unit": "rpm"}
